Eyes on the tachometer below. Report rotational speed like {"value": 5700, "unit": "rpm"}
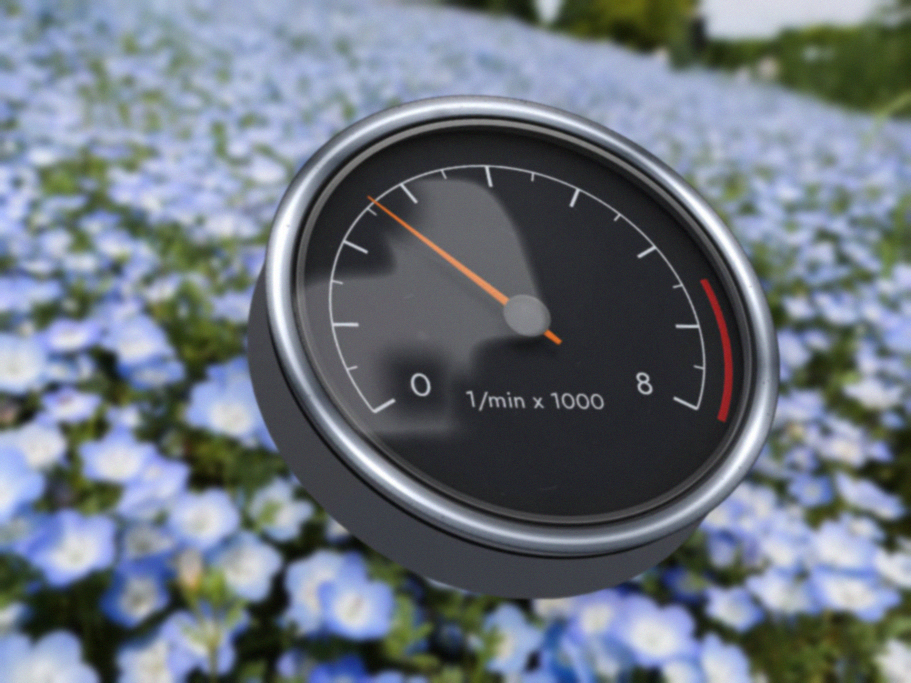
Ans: {"value": 2500, "unit": "rpm"}
